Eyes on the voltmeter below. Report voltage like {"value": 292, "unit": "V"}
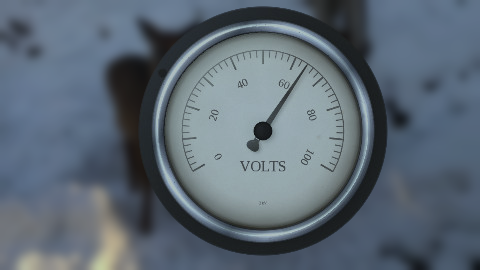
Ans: {"value": 64, "unit": "V"}
